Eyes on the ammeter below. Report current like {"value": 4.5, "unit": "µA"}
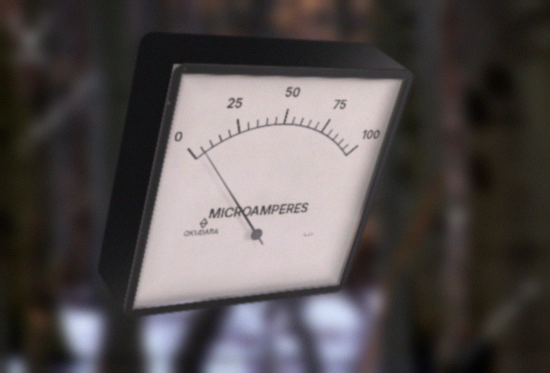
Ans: {"value": 5, "unit": "µA"}
